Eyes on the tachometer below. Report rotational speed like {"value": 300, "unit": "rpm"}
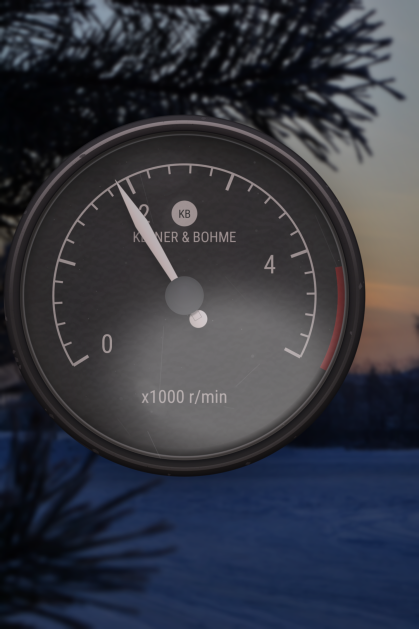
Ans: {"value": 1900, "unit": "rpm"}
